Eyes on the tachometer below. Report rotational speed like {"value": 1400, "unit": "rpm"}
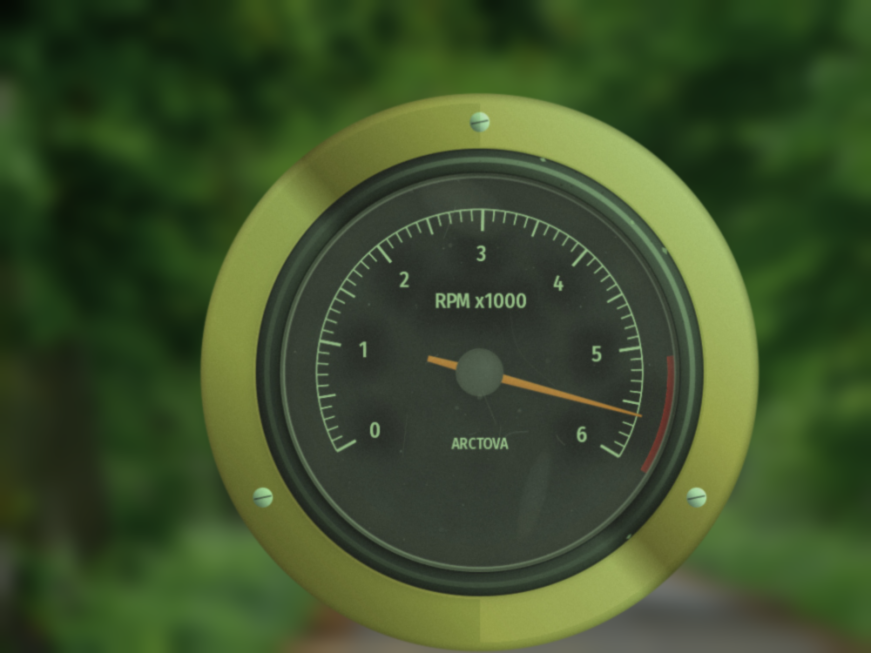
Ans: {"value": 5600, "unit": "rpm"}
